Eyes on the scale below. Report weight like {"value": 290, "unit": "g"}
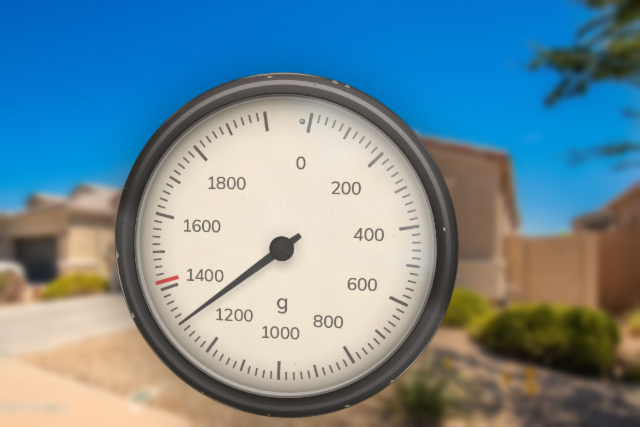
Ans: {"value": 1300, "unit": "g"}
